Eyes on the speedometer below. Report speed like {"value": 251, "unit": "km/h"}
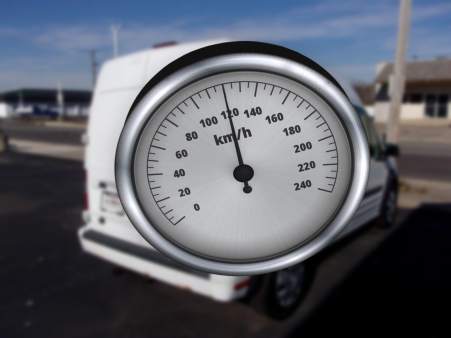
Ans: {"value": 120, "unit": "km/h"}
